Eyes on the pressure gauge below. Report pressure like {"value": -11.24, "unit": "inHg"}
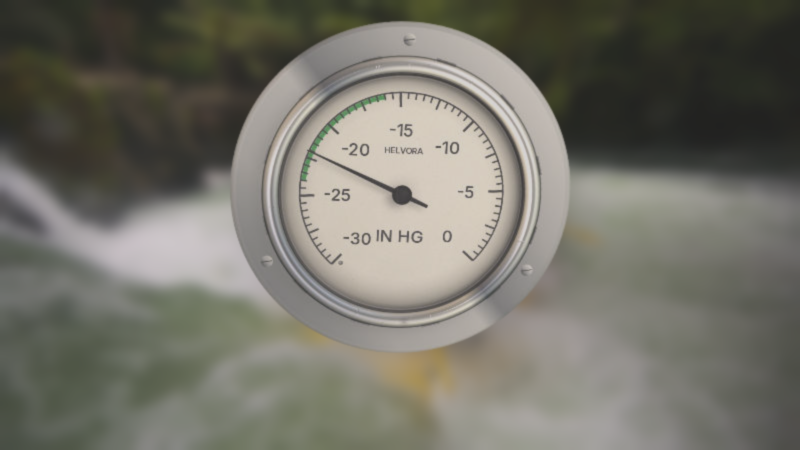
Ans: {"value": -22, "unit": "inHg"}
